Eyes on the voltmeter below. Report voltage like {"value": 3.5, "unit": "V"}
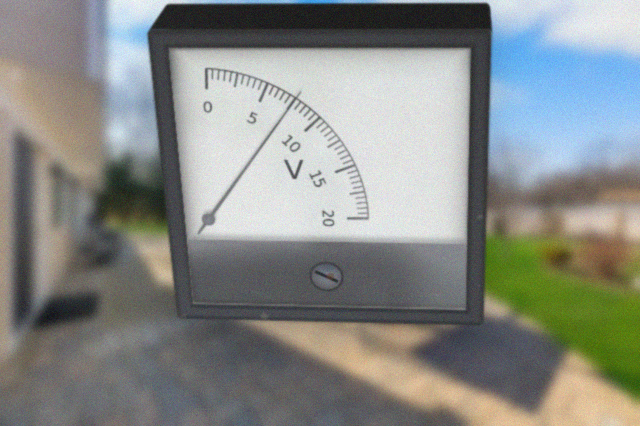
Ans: {"value": 7.5, "unit": "V"}
